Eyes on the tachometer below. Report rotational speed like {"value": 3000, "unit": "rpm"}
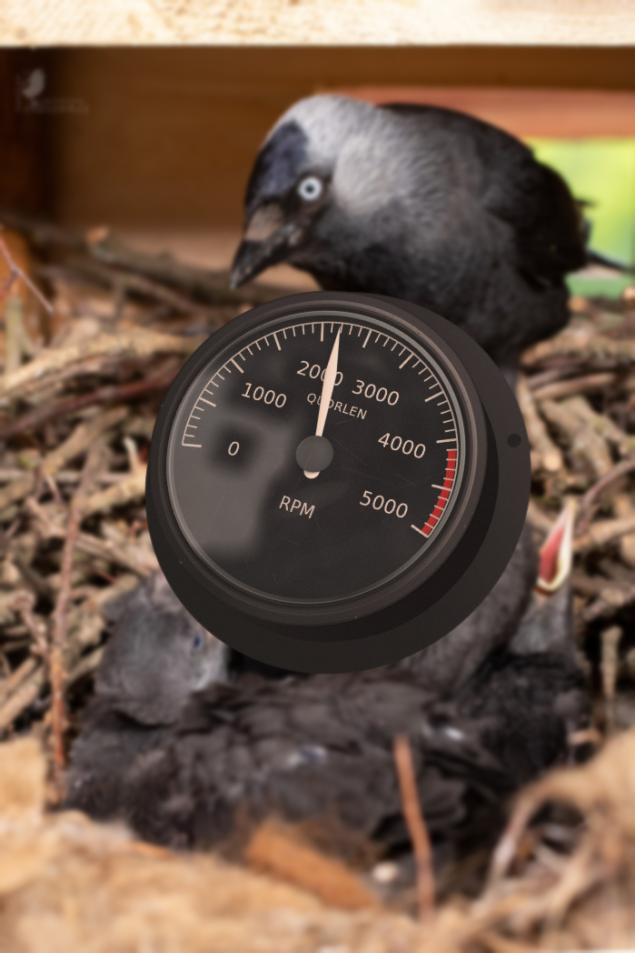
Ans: {"value": 2200, "unit": "rpm"}
